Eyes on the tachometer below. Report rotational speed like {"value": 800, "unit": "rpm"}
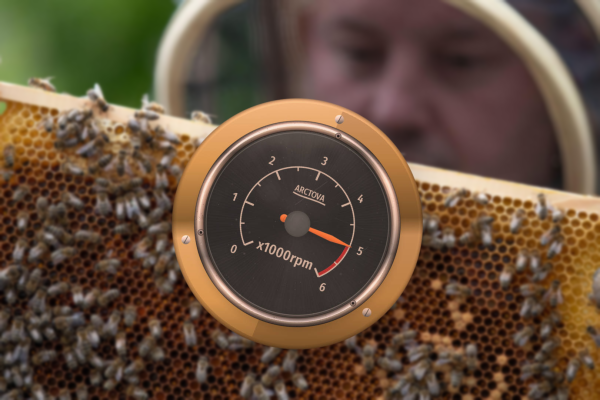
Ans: {"value": 5000, "unit": "rpm"}
